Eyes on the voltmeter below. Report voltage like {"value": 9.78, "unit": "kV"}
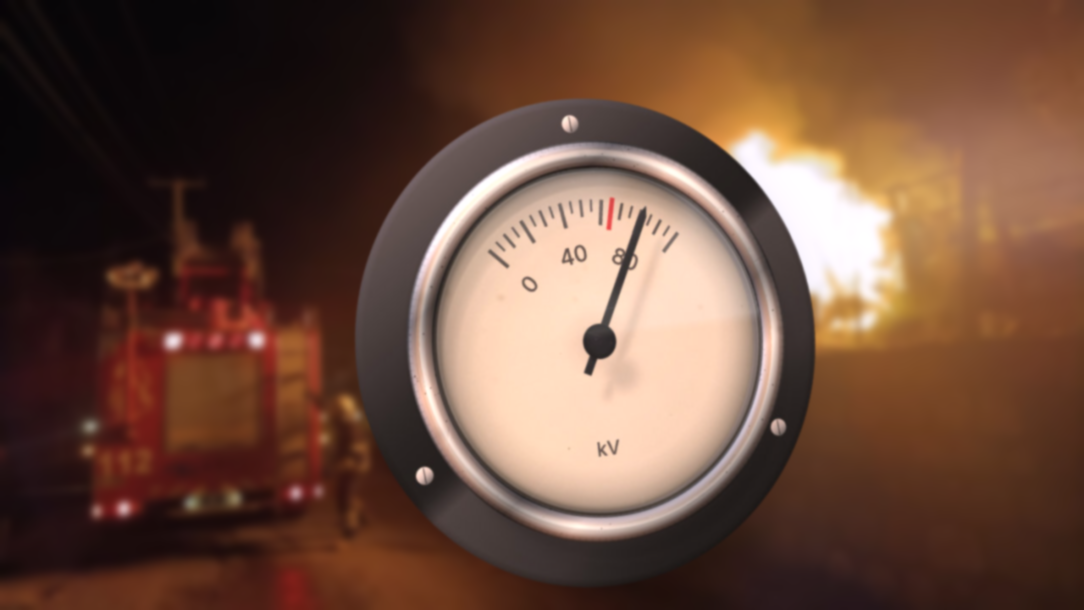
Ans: {"value": 80, "unit": "kV"}
